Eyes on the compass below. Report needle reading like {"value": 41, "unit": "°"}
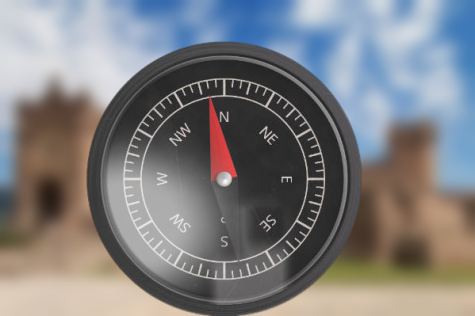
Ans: {"value": 350, "unit": "°"}
